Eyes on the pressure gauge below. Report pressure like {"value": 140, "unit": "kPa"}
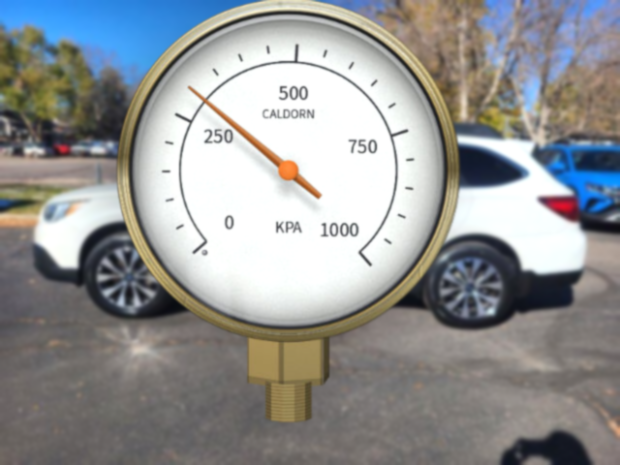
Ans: {"value": 300, "unit": "kPa"}
